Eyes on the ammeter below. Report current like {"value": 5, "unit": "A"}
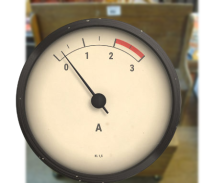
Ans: {"value": 0.25, "unit": "A"}
